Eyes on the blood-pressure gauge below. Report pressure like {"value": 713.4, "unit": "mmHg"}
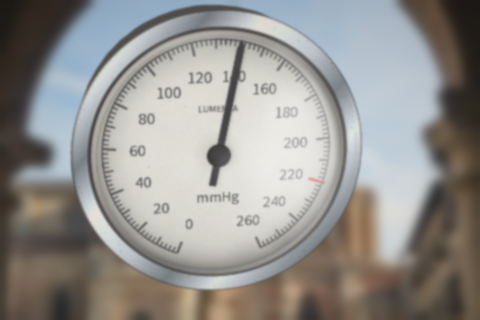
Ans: {"value": 140, "unit": "mmHg"}
